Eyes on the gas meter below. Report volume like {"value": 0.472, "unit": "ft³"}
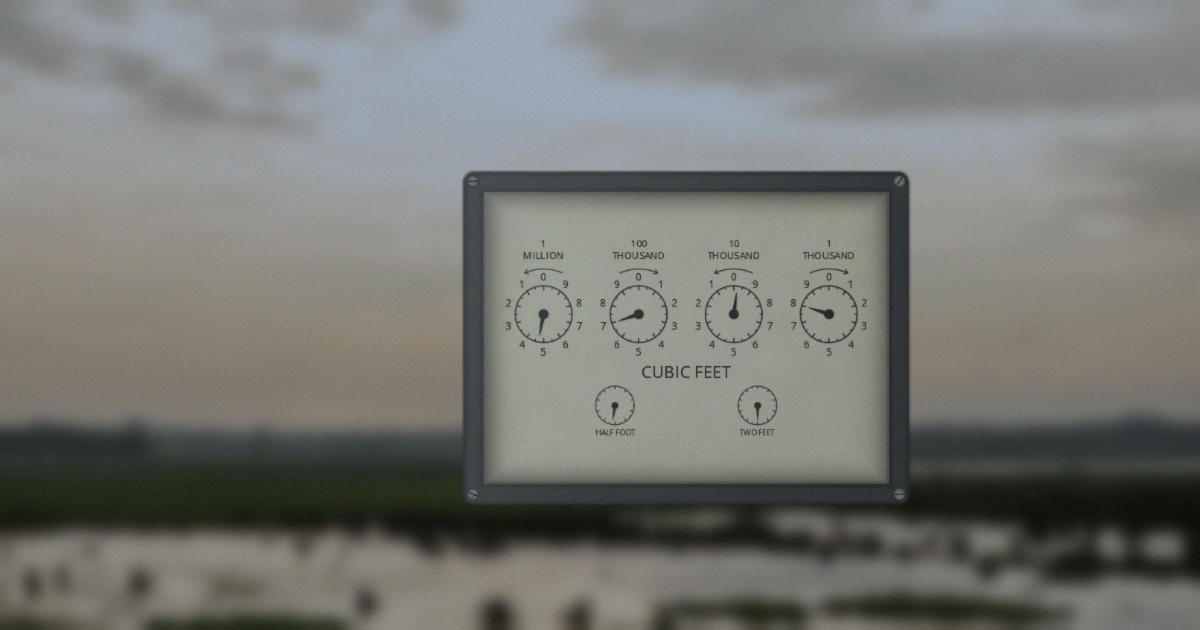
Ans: {"value": 469800, "unit": "ft³"}
